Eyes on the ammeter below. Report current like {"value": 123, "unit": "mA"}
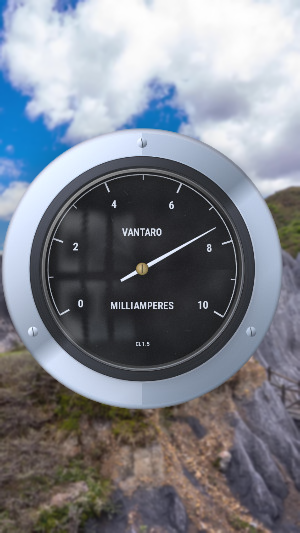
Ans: {"value": 7.5, "unit": "mA"}
